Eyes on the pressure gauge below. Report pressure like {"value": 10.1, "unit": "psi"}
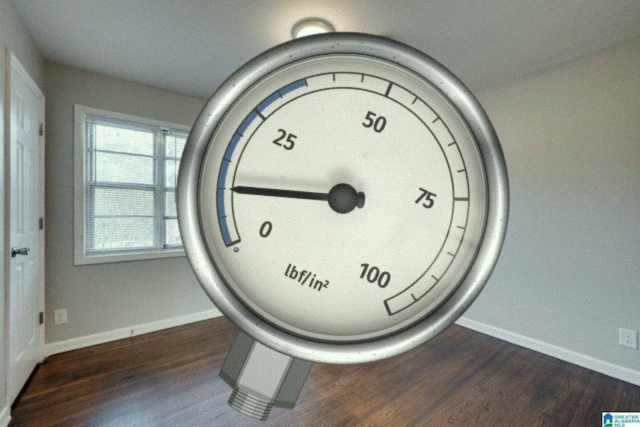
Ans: {"value": 10, "unit": "psi"}
